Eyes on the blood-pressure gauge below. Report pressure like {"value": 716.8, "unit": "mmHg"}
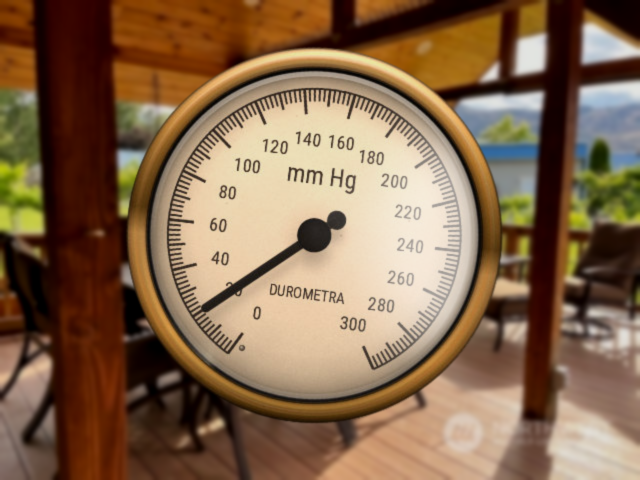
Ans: {"value": 20, "unit": "mmHg"}
